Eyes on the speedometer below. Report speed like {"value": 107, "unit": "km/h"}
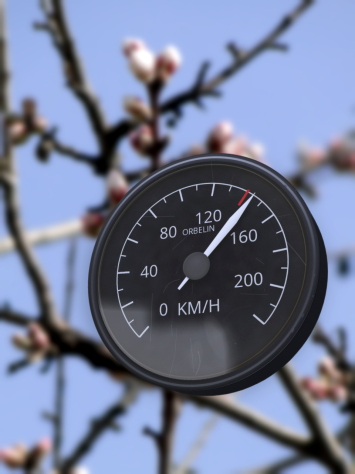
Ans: {"value": 145, "unit": "km/h"}
